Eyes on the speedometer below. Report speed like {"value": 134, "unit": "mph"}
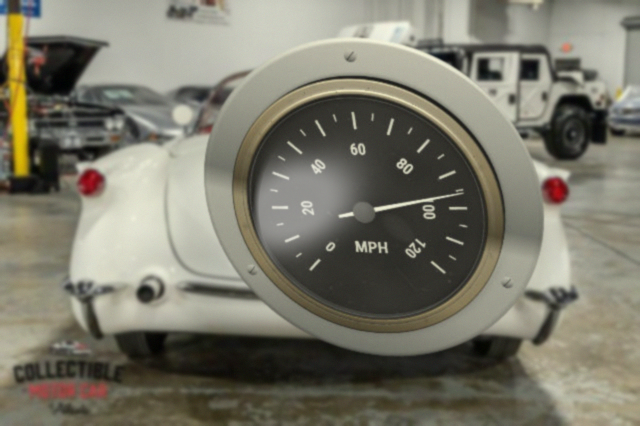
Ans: {"value": 95, "unit": "mph"}
